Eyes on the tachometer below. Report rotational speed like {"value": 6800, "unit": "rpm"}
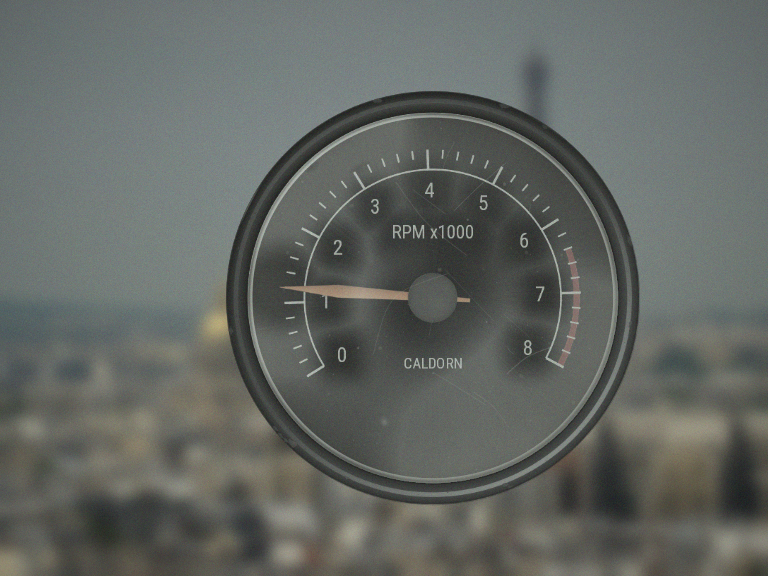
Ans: {"value": 1200, "unit": "rpm"}
